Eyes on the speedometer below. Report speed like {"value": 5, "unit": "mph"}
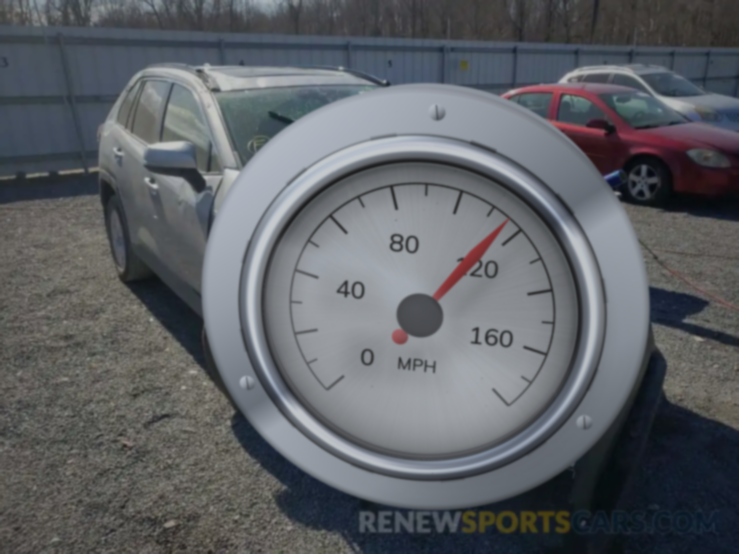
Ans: {"value": 115, "unit": "mph"}
